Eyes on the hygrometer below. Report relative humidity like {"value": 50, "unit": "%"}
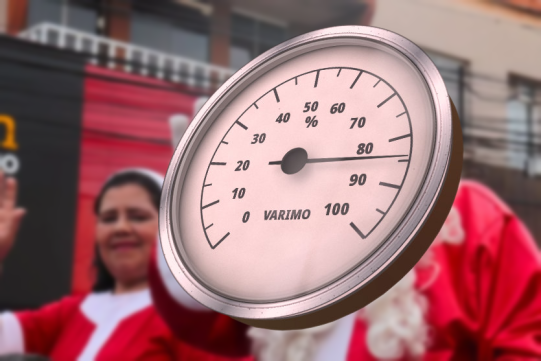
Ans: {"value": 85, "unit": "%"}
